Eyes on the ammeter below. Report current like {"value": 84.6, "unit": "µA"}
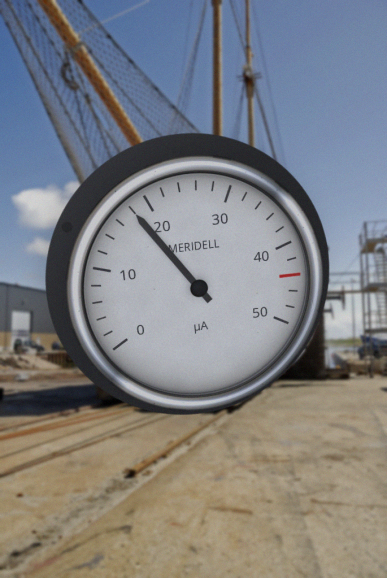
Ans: {"value": 18, "unit": "µA"}
